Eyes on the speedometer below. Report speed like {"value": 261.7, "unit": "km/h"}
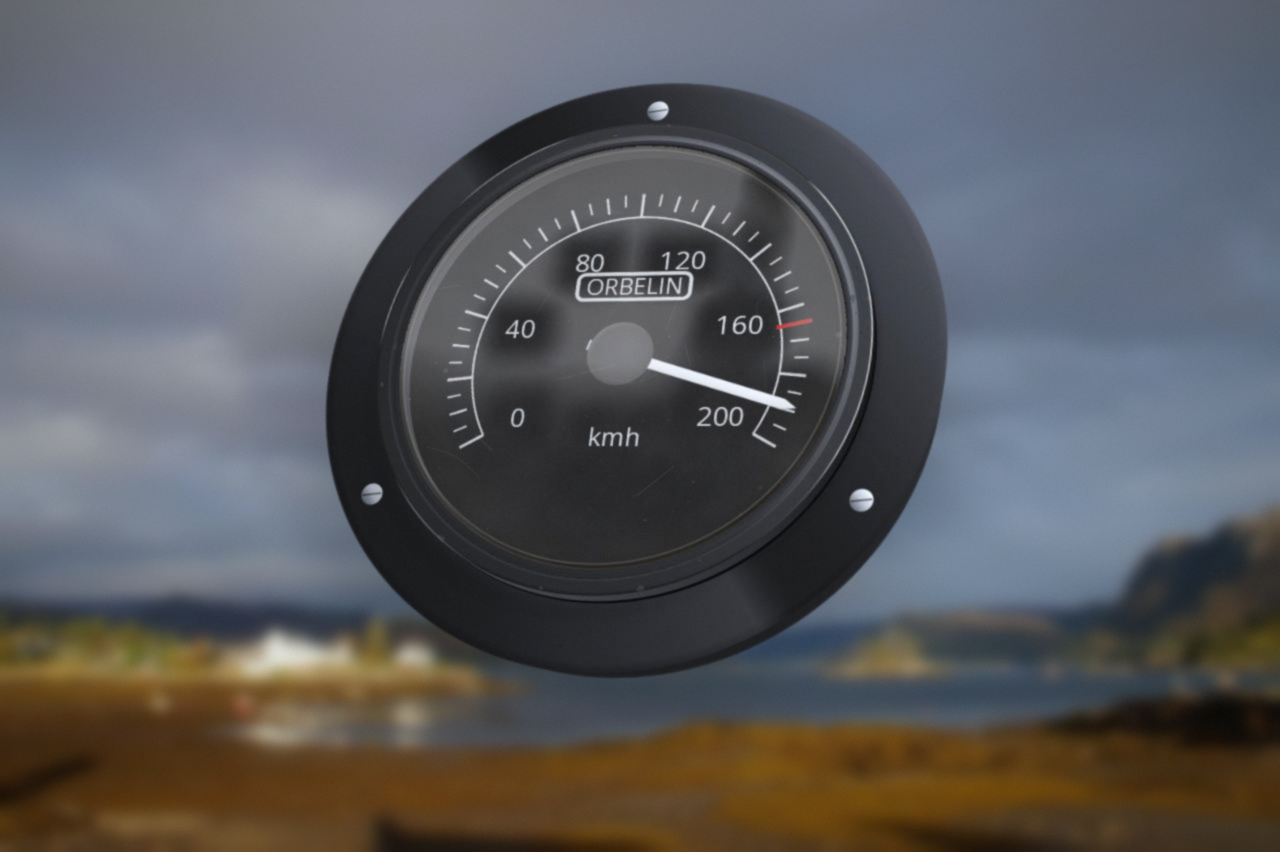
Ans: {"value": 190, "unit": "km/h"}
